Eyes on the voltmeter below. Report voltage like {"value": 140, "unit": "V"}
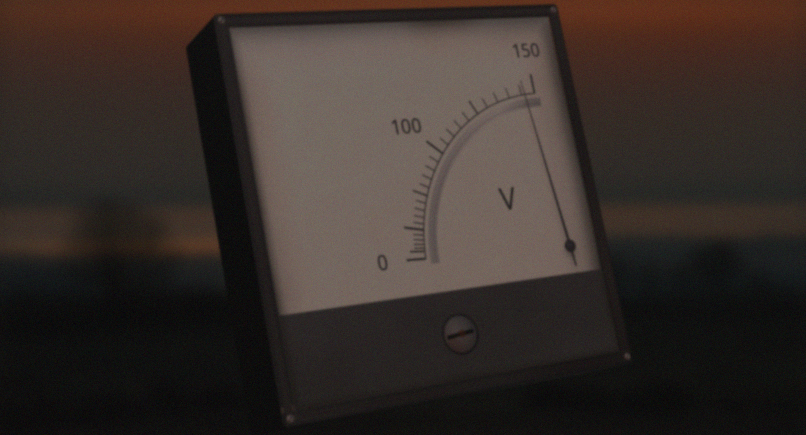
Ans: {"value": 145, "unit": "V"}
